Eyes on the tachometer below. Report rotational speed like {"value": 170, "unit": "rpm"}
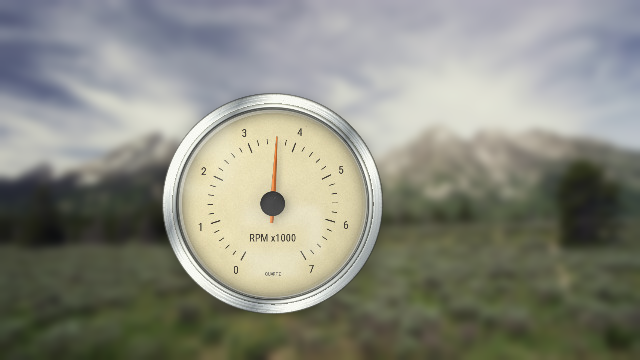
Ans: {"value": 3600, "unit": "rpm"}
